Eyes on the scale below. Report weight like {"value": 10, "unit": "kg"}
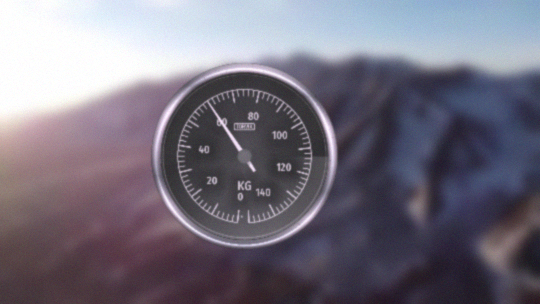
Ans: {"value": 60, "unit": "kg"}
